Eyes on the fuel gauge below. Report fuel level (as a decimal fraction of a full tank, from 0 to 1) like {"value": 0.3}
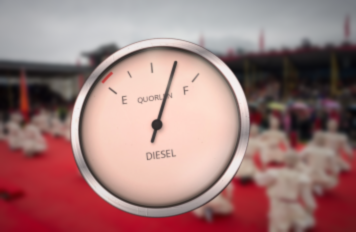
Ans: {"value": 0.75}
